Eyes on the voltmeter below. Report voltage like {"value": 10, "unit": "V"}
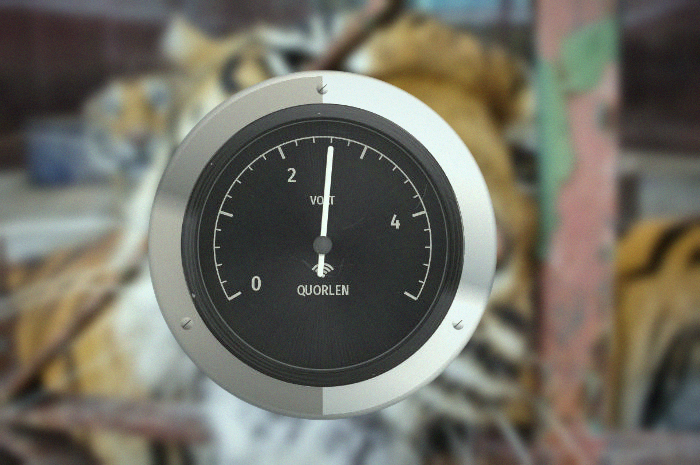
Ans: {"value": 2.6, "unit": "V"}
